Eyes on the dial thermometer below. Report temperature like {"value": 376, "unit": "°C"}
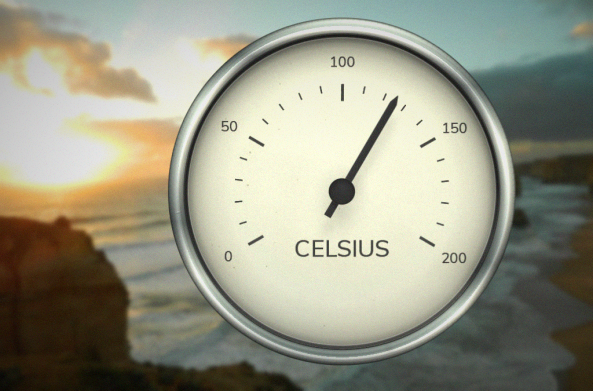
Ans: {"value": 125, "unit": "°C"}
